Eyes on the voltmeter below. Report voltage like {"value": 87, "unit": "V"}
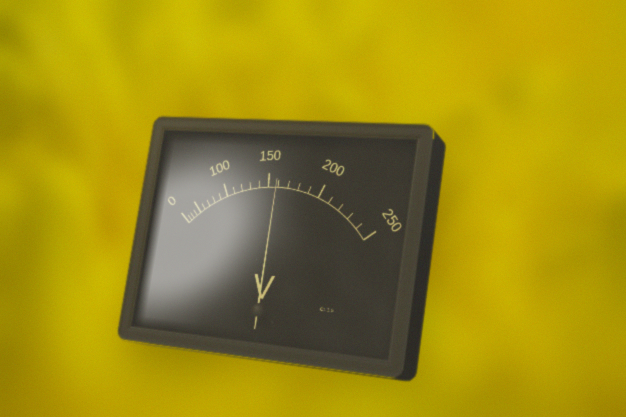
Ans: {"value": 160, "unit": "V"}
